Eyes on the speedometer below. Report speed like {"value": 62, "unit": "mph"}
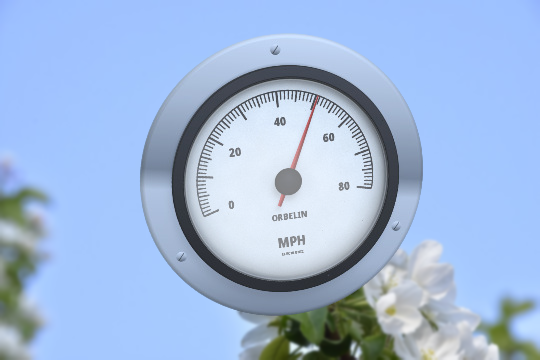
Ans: {"value": 50, "unit": "mph"}
